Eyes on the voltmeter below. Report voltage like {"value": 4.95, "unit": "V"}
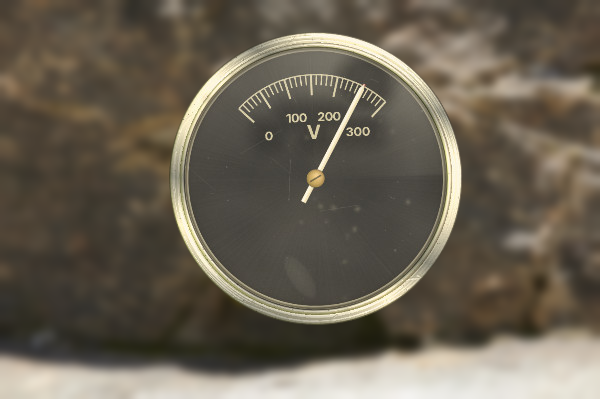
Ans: {"value": 250, "unit": "V"}
